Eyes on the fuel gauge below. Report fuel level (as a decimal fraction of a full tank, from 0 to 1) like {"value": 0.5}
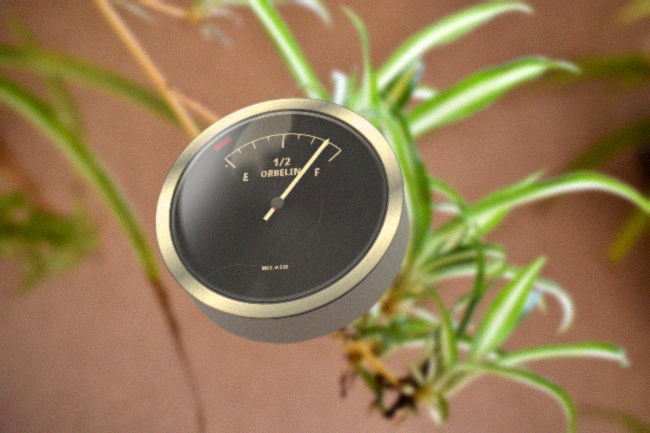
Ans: {"value": 0.875}
